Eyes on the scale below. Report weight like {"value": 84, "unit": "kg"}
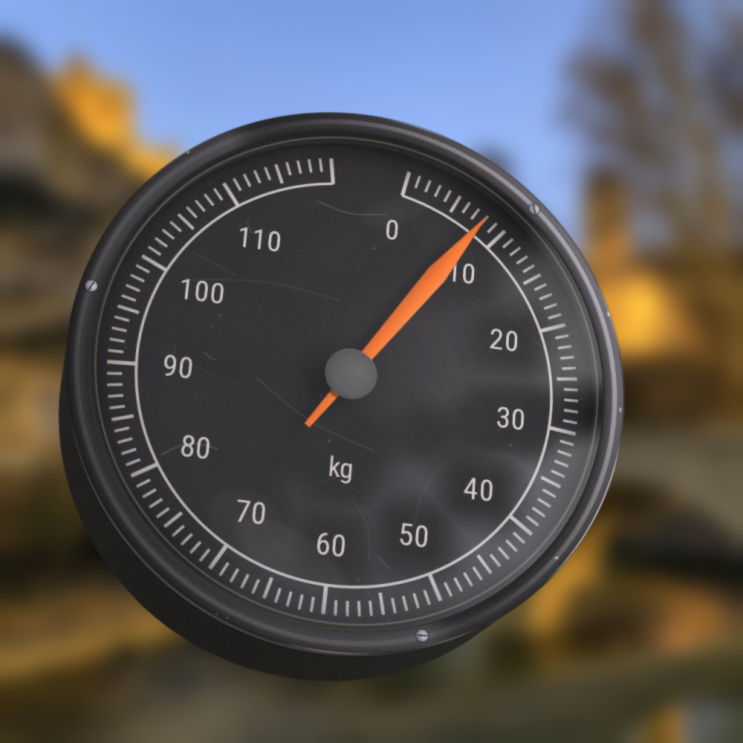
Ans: {"value": 8, "unit": "kg"}
